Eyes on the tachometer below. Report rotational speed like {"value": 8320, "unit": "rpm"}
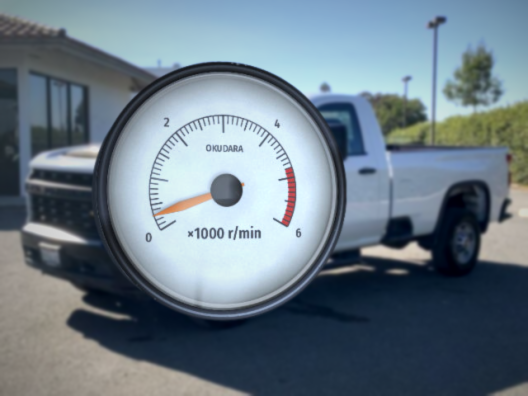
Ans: {"value": 300, "unit": "rpm"}
